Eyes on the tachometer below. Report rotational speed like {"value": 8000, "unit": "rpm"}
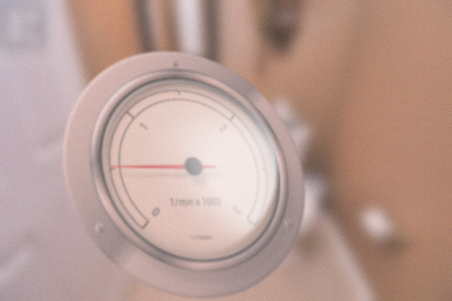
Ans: {"value": 500, "unit": "rpm"}
